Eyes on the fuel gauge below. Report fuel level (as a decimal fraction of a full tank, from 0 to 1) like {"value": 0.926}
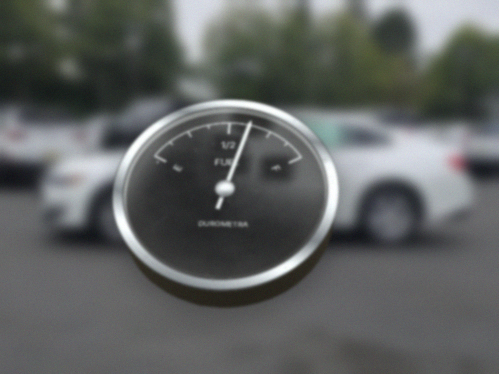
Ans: {"value": 0.625}
